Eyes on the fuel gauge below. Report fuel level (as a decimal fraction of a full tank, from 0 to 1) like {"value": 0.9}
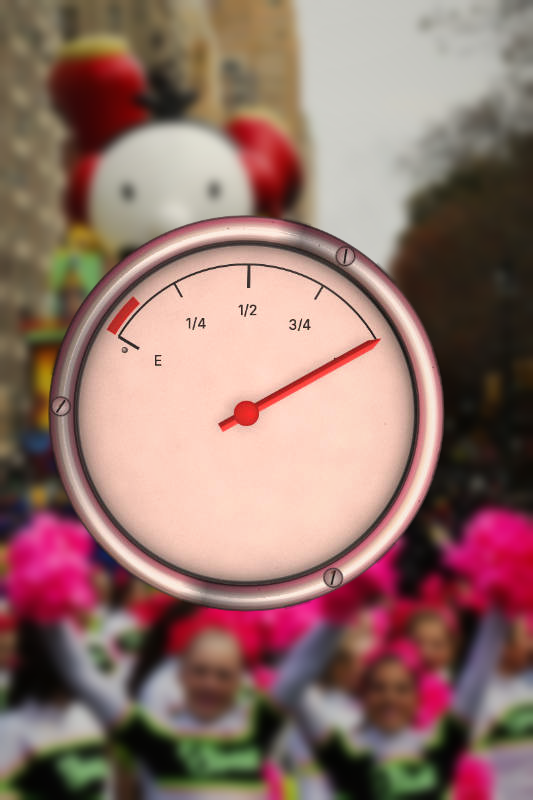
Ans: {"value": 1}
